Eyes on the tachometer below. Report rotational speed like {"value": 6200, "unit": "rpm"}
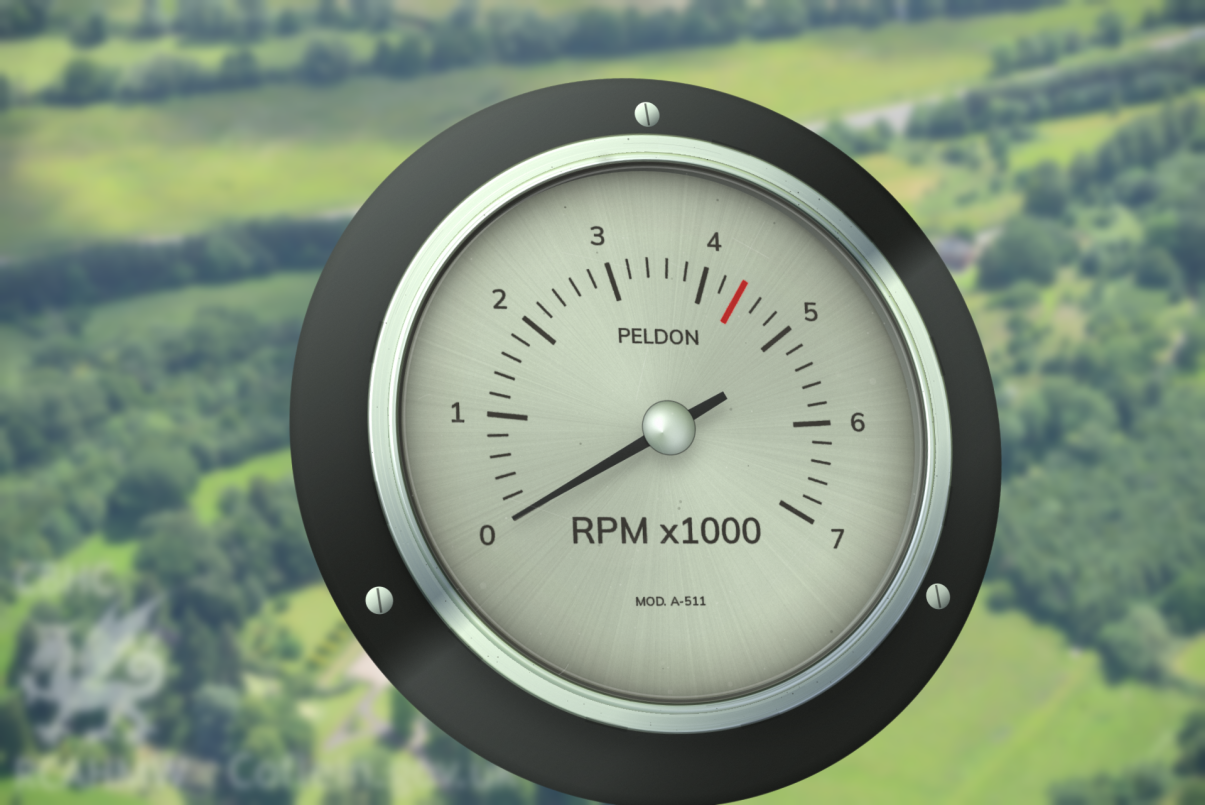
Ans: {"value": 0, "unit": "rpm"}
